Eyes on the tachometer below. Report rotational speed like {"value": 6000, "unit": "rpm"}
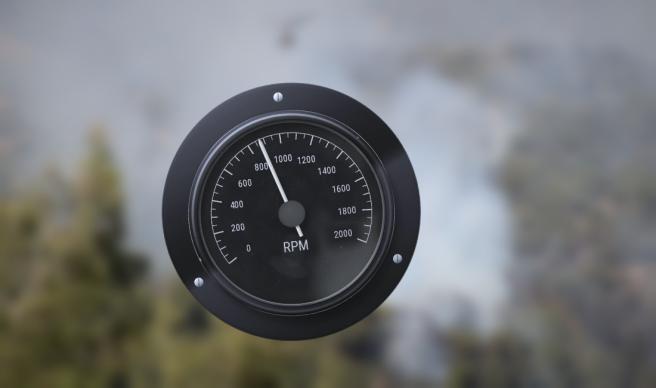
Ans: {"value": 875, "unit": "rpm"}
